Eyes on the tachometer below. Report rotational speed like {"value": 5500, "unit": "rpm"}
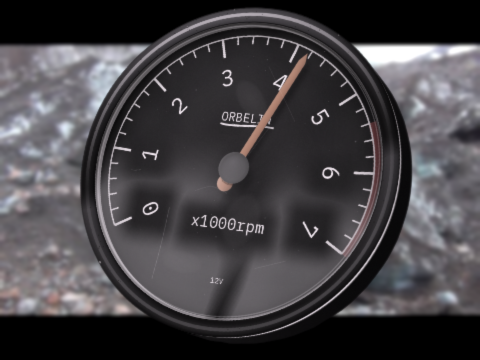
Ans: {"value": 4200, "unit": "rpm"}
